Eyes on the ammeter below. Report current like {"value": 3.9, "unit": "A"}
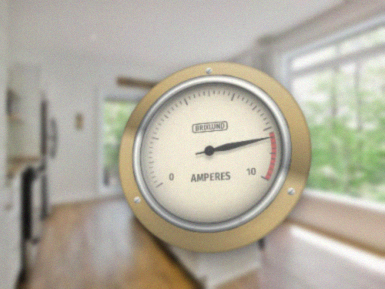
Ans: {"value": 8.4, "unit": "A"}
